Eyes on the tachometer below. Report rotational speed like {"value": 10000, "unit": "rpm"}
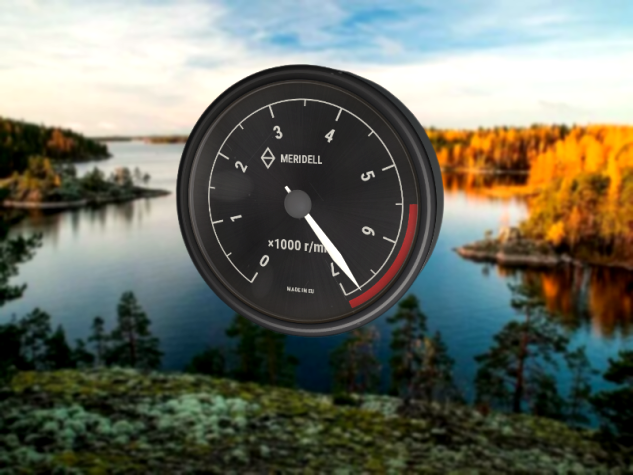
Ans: {"value": 6750, "unit": "rpm"}
